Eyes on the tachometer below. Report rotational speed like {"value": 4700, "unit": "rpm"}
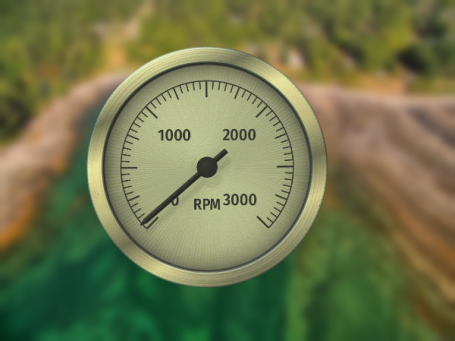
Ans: {"value": 50, "unit": "rpm"}
